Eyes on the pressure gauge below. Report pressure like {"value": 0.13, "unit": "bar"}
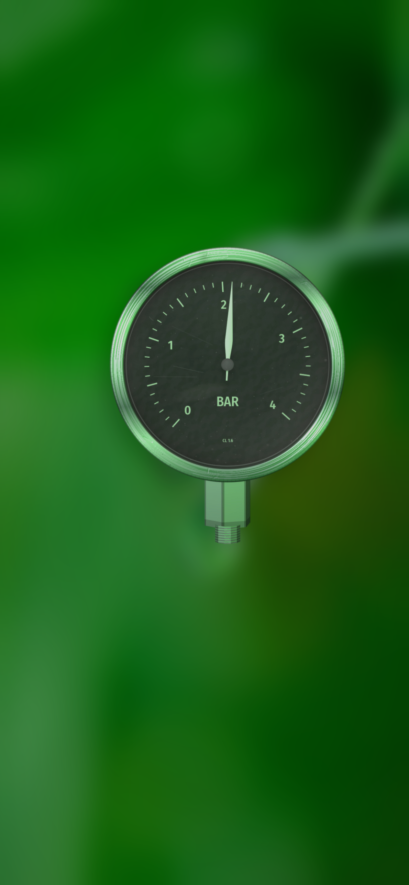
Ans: {"value": 2.1, "unit": "bar"}
